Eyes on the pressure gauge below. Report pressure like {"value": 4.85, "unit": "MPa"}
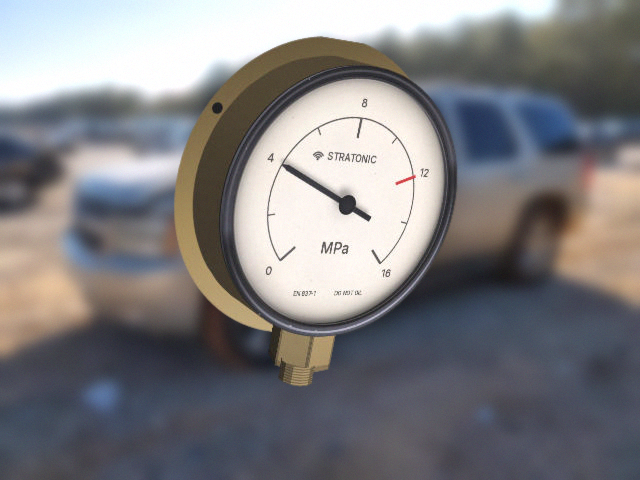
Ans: {"value": 4, "unit": "MPa"}
